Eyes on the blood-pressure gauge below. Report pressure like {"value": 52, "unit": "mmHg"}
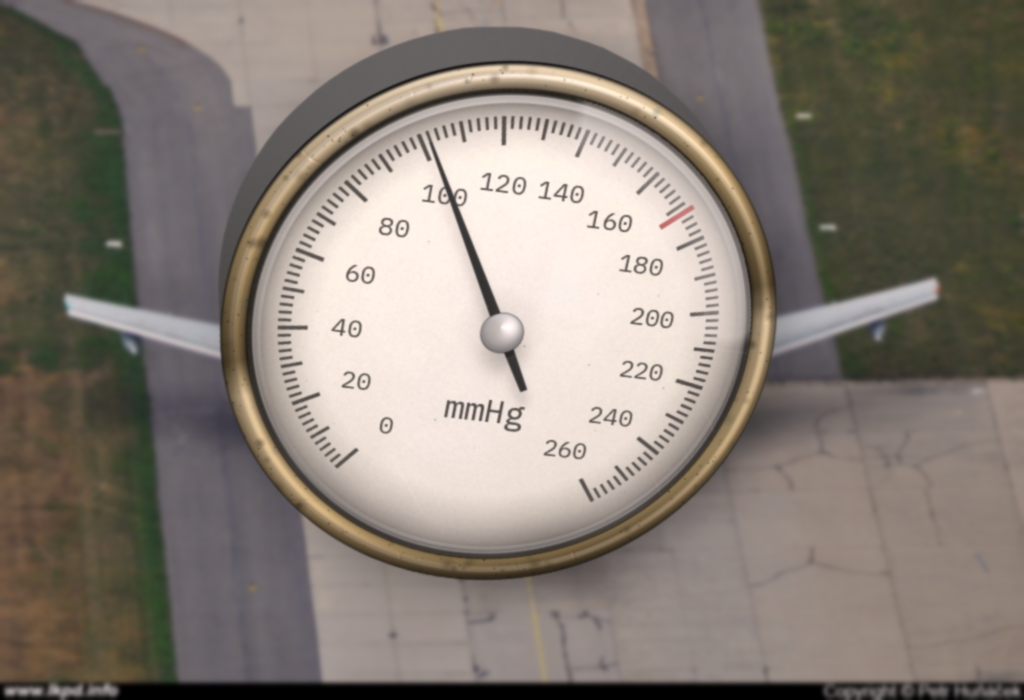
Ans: {"value": 102, "unit": "mmHg"}
